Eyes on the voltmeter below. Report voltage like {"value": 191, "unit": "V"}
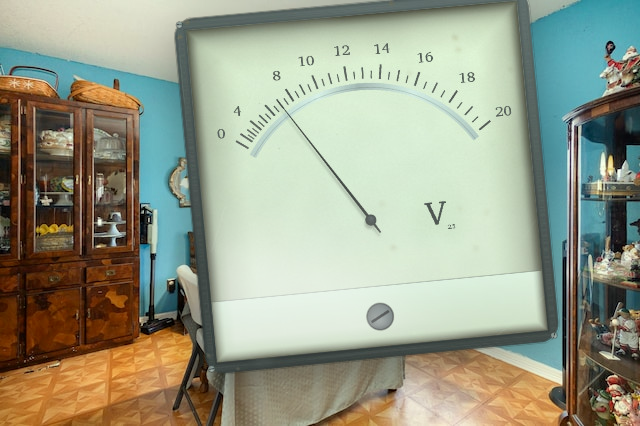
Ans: {"value": 7, "unit": "V"}
